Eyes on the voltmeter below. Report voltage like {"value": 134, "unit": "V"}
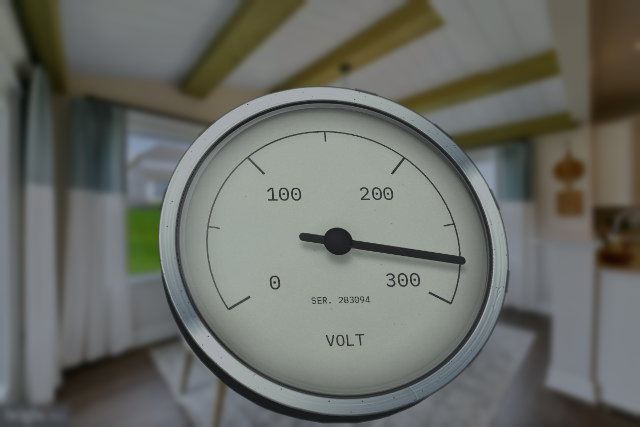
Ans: {"value": 275, "unit": "V"}
